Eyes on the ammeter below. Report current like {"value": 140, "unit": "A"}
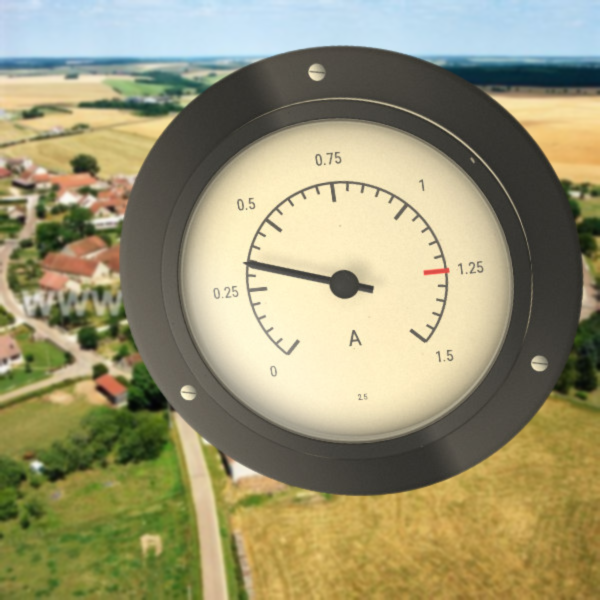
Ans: {"value": 0.35, "unit": "A"}
